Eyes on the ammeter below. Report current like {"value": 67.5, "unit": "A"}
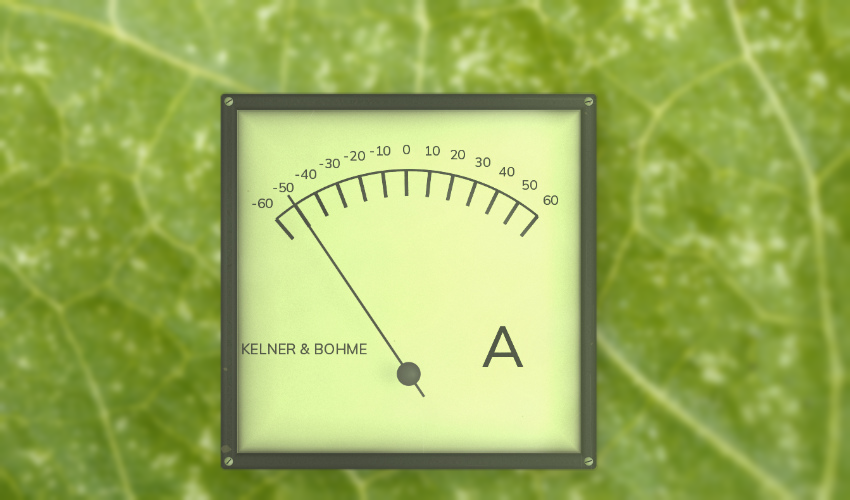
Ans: {"value": -50, "unit": "A"}
